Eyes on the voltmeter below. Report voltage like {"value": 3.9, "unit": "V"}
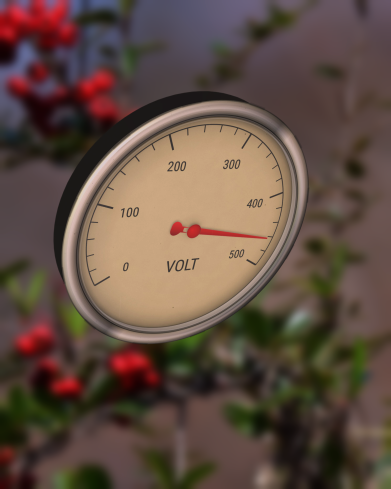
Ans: {"value": 460, "unit": "V"}
